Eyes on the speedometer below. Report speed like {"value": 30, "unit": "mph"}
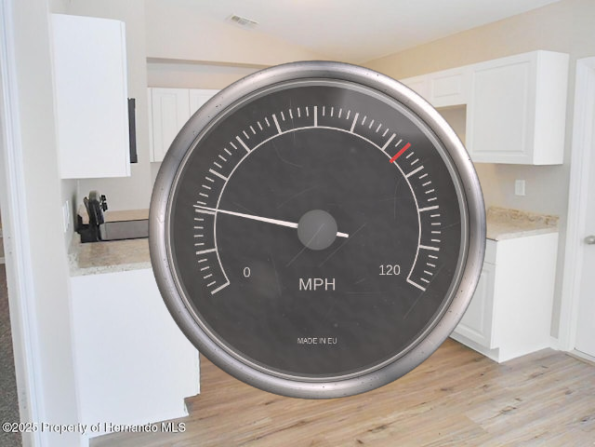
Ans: {"value": 21, "unit": "mph"}
